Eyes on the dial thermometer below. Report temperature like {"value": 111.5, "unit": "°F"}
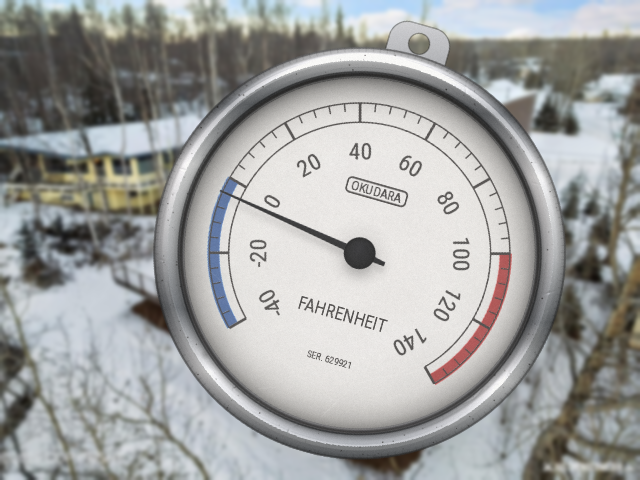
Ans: {"value": -4, "unit": "°F"}
